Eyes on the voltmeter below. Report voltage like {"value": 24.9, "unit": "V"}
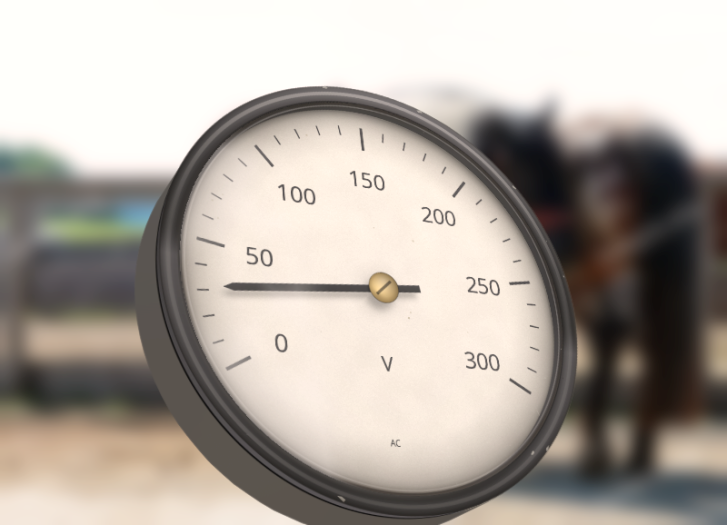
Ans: {"value": 30, "unit": "V"}
